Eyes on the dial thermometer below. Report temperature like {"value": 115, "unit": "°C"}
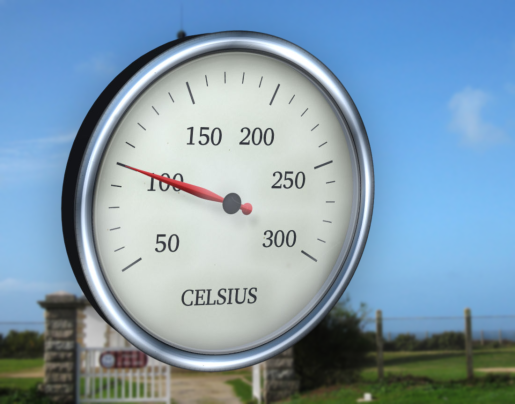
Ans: {"value": 100, "unit": "°C"}
